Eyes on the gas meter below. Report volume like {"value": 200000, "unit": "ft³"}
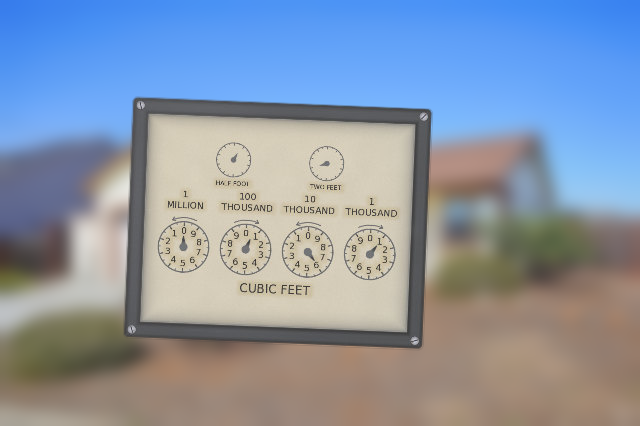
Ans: {"value": 6100, "unit": "ft³"}
